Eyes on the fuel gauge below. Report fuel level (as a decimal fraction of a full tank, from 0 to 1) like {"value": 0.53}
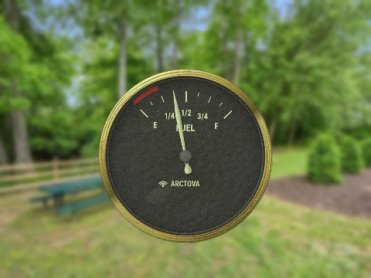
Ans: {"value": 0.375}
